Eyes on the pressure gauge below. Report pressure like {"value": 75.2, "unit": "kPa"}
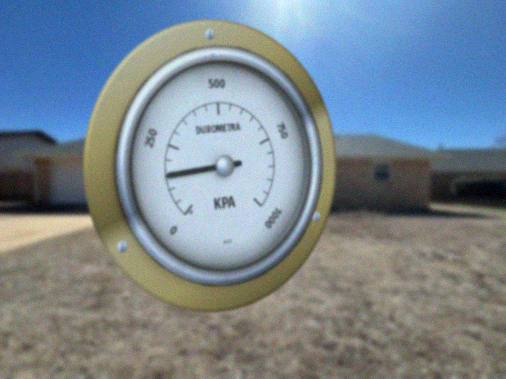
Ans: {"value": 150, "unit": "kPa"}
